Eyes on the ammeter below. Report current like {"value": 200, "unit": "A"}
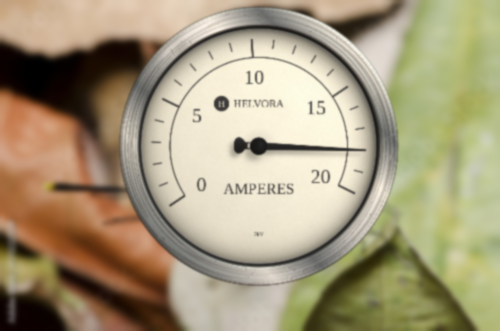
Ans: {"value": 18, "unit": "A"}
